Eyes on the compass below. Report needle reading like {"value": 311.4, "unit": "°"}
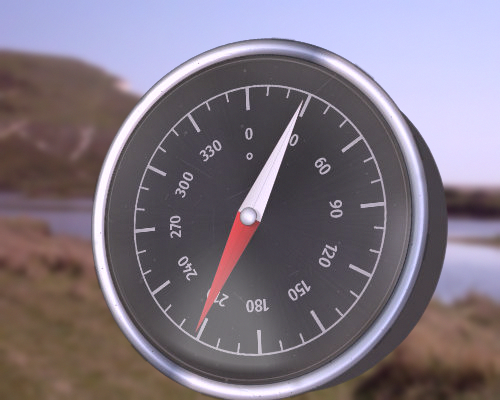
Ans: {"value": 210, "unit": "°"}
